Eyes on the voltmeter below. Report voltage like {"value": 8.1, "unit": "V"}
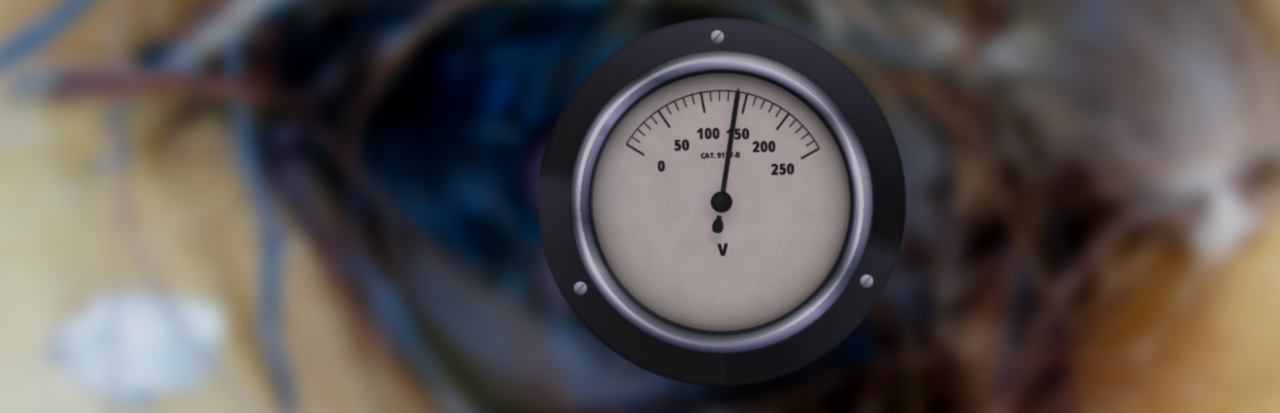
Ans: {"value": 140, "unit": "V"}
